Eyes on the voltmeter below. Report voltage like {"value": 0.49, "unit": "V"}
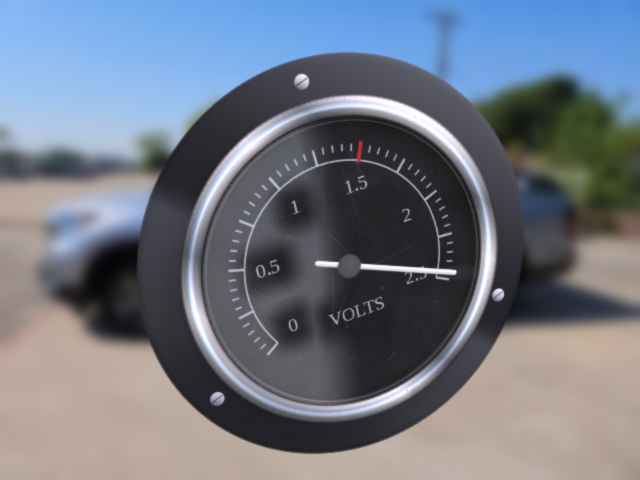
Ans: {"value": 2.45, "unit": "V"}
